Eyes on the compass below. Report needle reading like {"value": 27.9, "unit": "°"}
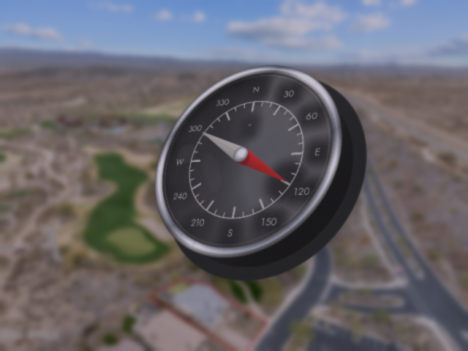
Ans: {"value": 120, "unit": "°"}
